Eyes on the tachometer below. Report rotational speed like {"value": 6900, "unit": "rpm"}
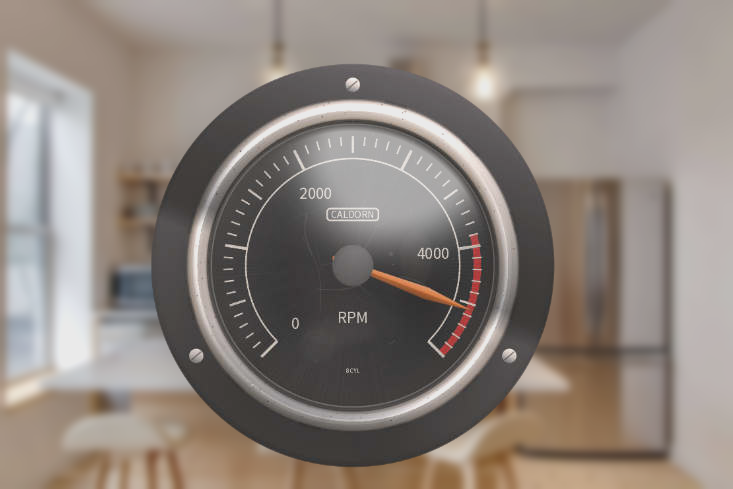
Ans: {"value": 4550, "unit": "rpm"}
